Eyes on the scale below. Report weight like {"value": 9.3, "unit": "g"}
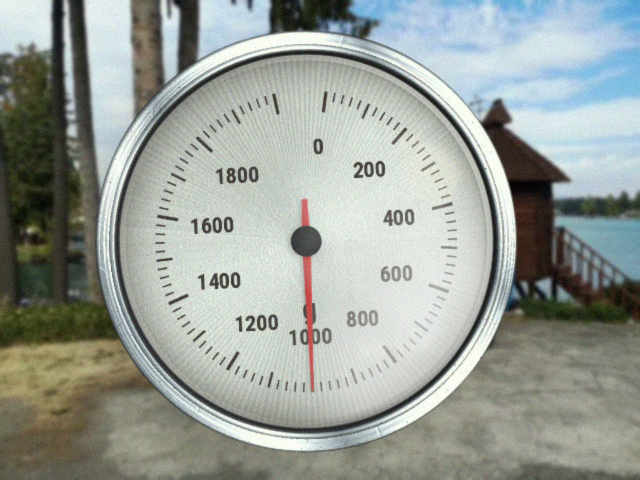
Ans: {"value": 1000, "unit": "g"}
